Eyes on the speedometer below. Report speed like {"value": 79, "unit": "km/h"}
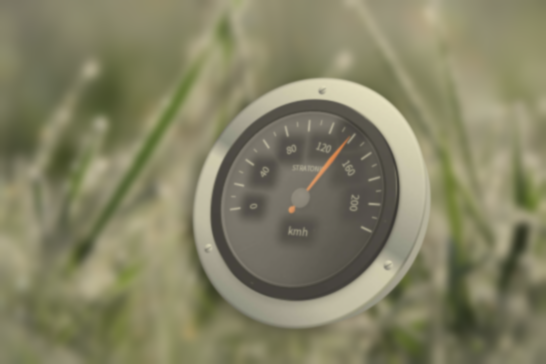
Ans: {"value": 140, "unit": "km/h"}
